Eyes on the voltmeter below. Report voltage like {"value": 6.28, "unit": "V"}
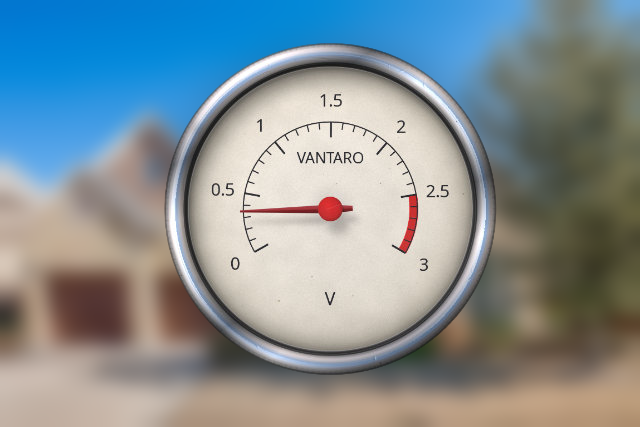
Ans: {"value": 0.35, "unit": "V"}
